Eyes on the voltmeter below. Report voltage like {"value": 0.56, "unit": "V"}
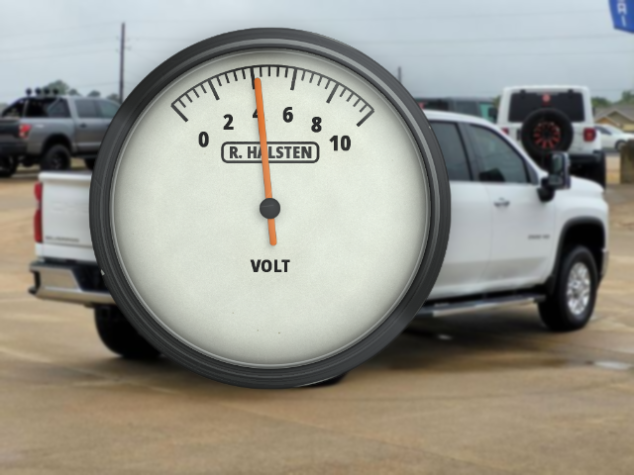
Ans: {"value": 4.2, "unit": "V"}
